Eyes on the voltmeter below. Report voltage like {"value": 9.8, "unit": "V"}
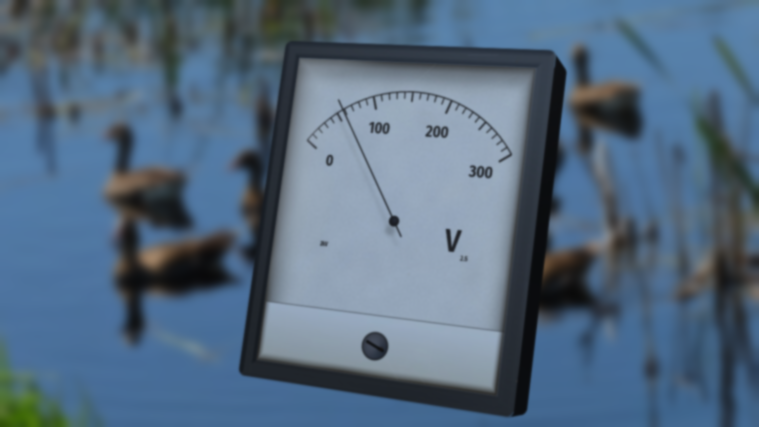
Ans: {"value": 60, "unit": "V"}
